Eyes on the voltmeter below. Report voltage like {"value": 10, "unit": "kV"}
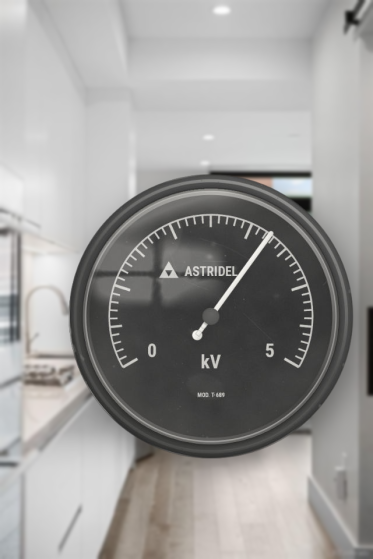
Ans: {"value": 3.25, "unit": "kV"}
